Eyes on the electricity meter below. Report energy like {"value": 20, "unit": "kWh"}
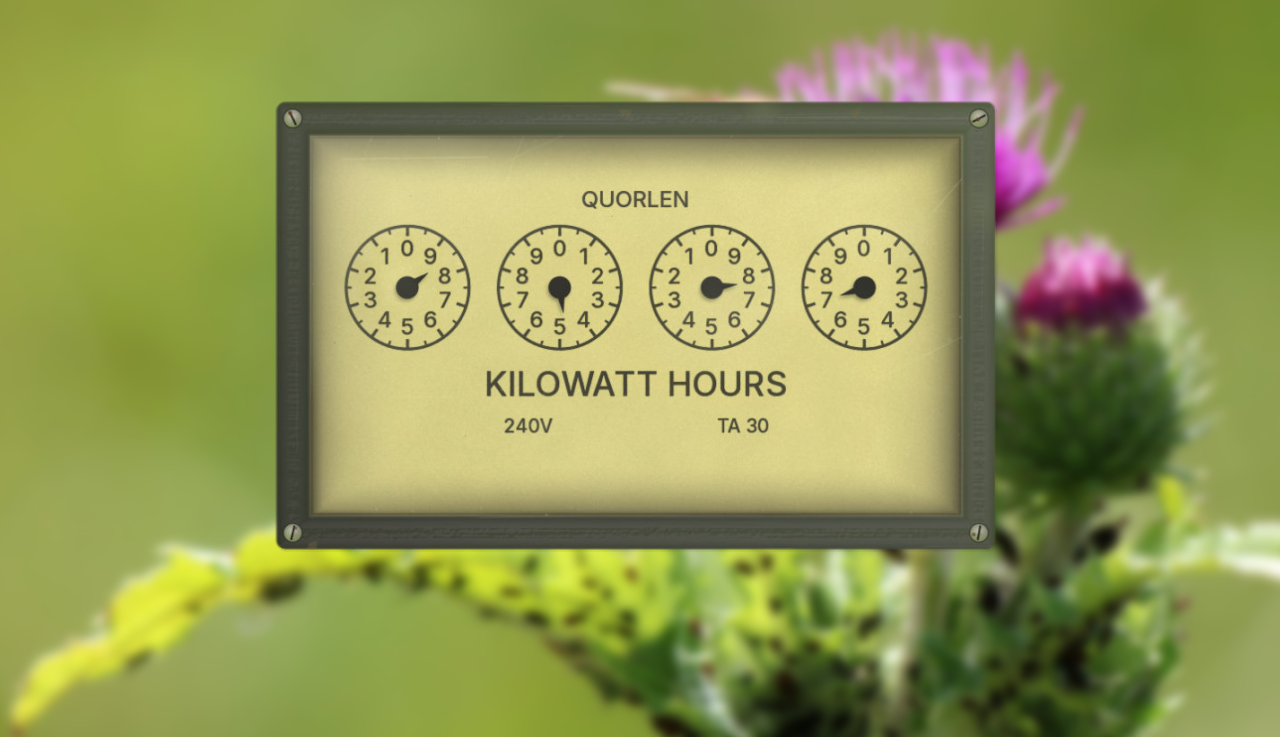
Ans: {"value": 8477, "unit": "kWh"}
